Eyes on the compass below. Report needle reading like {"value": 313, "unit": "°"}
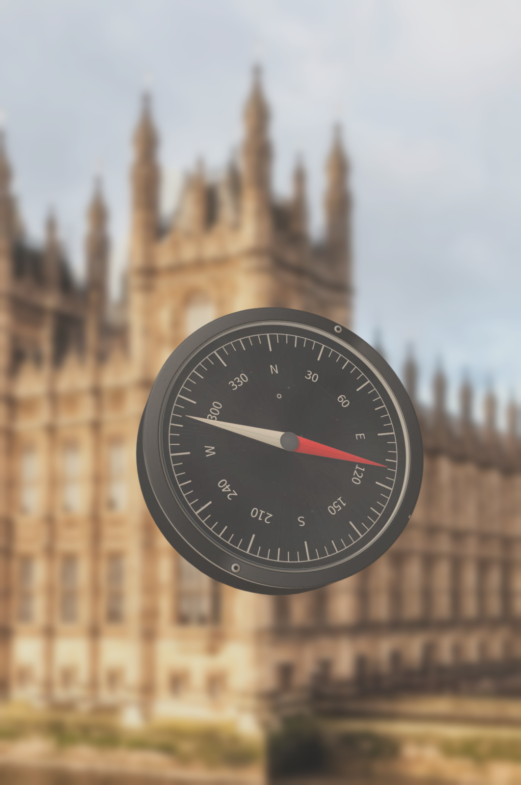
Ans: {"value": 110, "unit": "°"}
